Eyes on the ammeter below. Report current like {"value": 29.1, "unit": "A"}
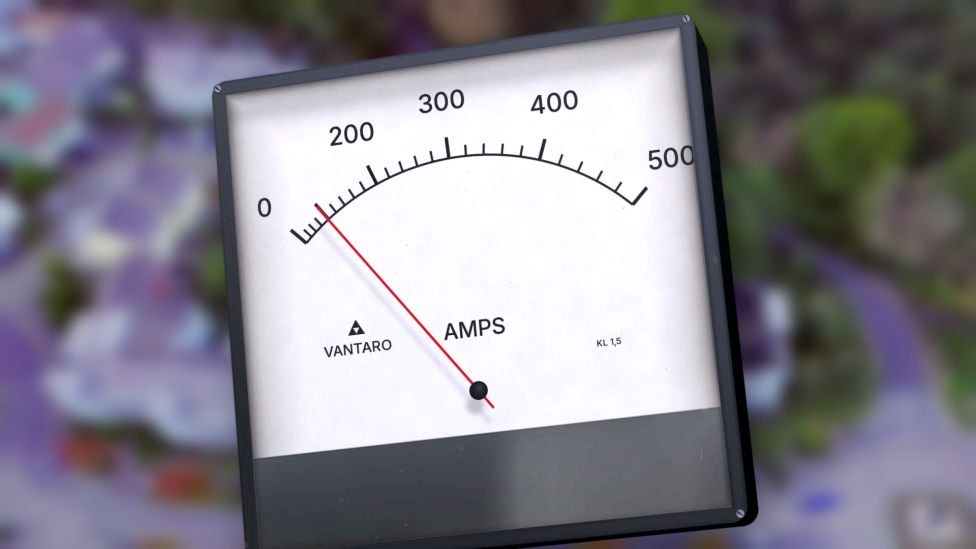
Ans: {"value": 100, "unit": "A"}
